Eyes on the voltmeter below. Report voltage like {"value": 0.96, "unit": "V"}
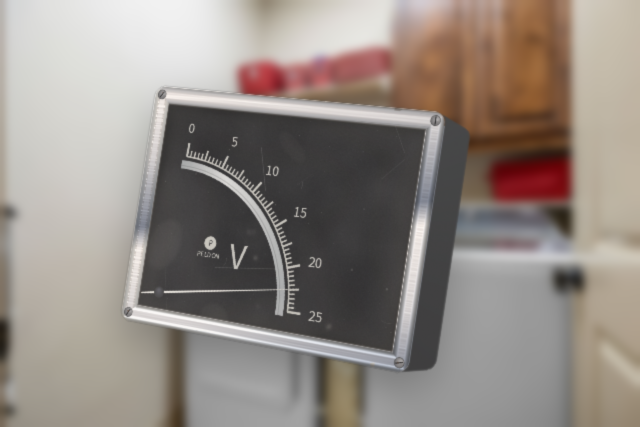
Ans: {"value": 22.5, "unit": "V"}
